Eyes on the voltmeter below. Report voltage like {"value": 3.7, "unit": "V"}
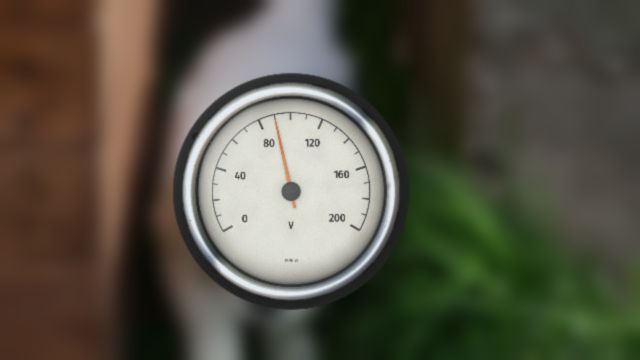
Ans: {"value": 90, "unit": "V"}
